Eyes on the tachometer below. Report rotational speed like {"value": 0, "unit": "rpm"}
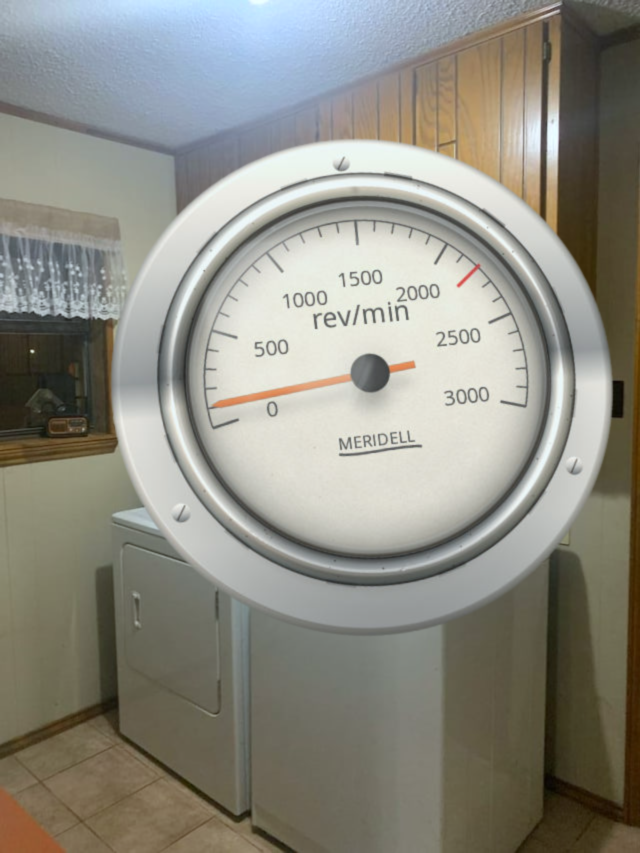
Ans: {"value": 100, "unit": "rpm"}
